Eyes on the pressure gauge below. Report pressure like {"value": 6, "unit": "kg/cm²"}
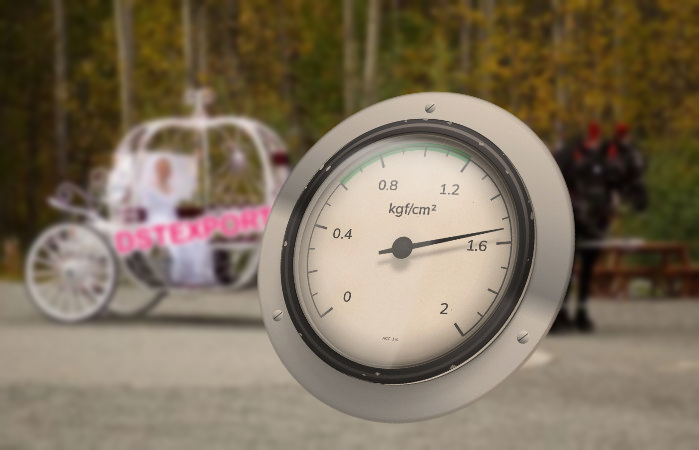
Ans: {"value": 1.55, "unit": "kg/cm²"}
